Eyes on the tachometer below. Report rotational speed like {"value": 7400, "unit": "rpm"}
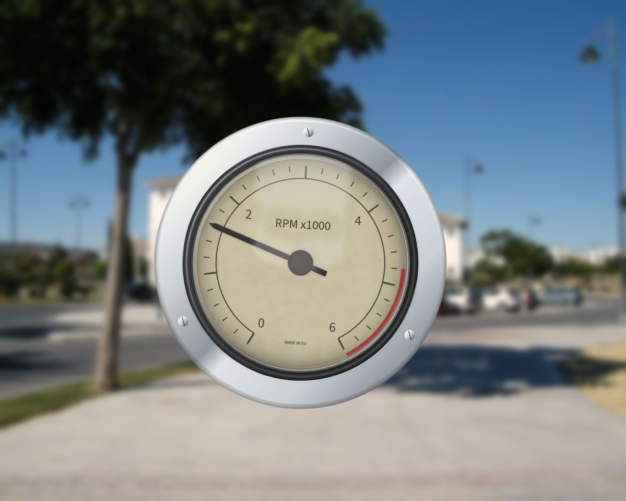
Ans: {"value": 1600, "unit": "rpm"}
